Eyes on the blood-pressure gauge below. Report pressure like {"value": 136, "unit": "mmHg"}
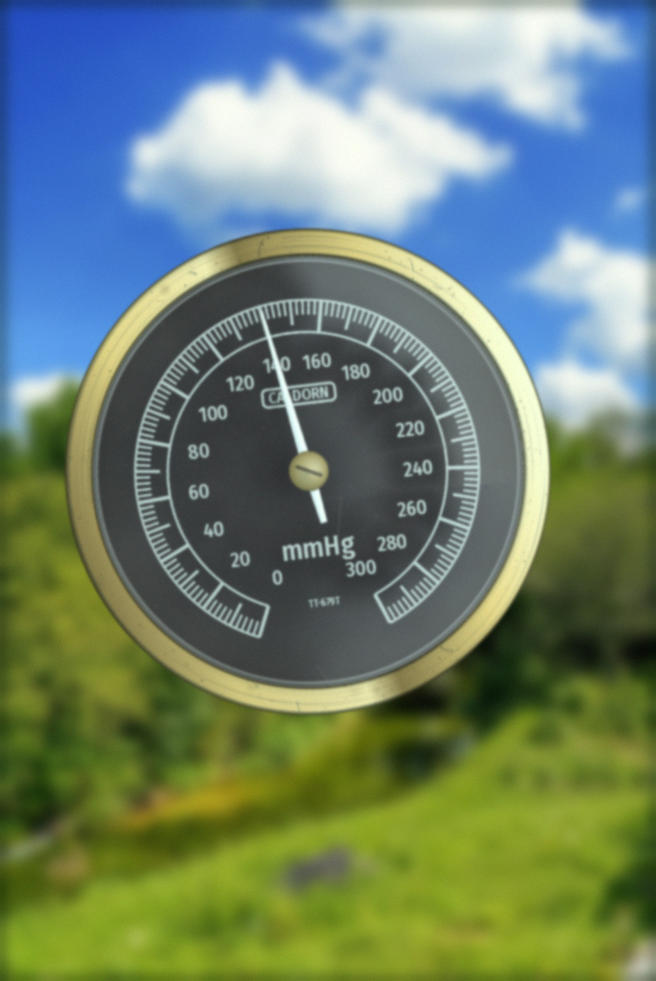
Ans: {"value": 140, "unit": "mmHg"}
